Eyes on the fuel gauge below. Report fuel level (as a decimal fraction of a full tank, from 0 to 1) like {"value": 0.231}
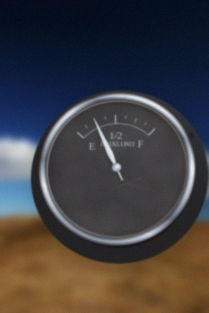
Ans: {"value": 0.25}
